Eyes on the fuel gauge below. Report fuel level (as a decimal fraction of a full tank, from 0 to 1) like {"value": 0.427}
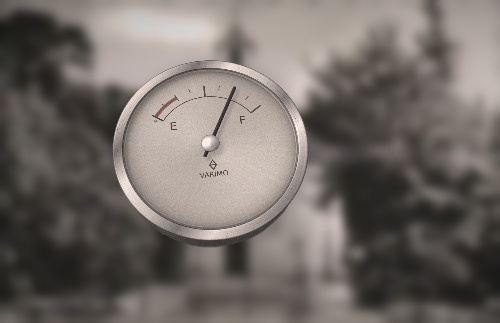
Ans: {"value": 0.75}
